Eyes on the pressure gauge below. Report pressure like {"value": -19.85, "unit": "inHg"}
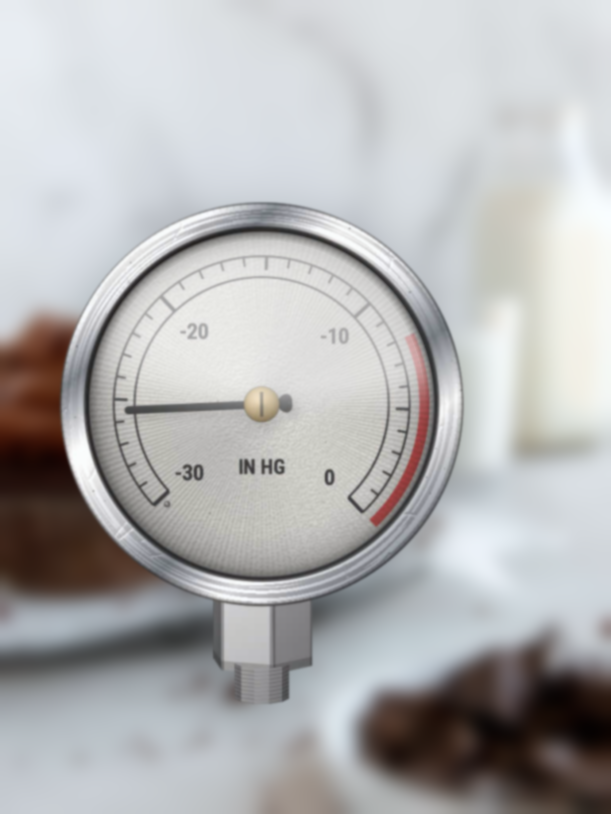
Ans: {"value": -25.5, "unit": "inHg"}
